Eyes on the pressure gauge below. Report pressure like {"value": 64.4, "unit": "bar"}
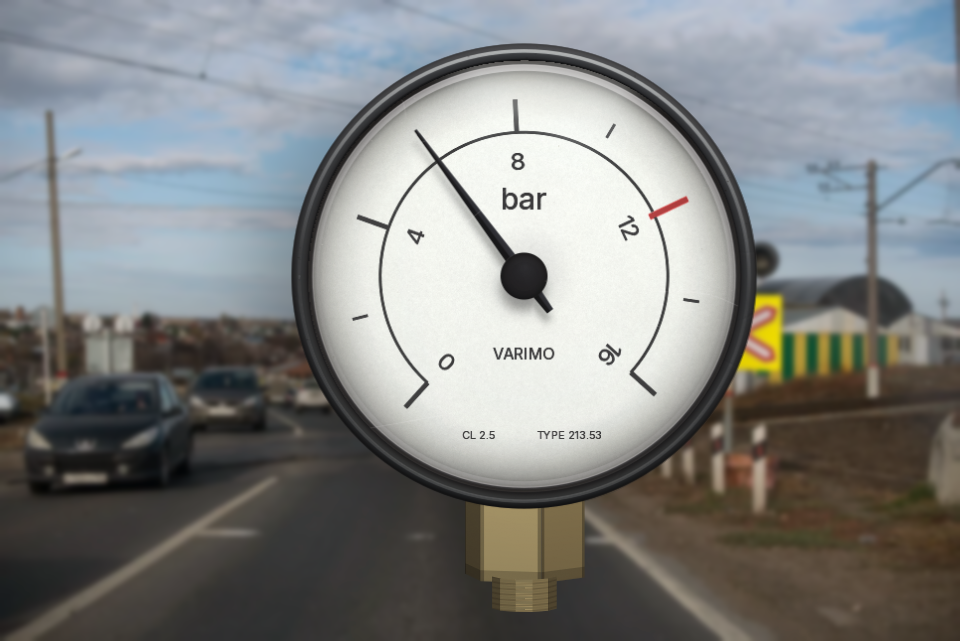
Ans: {"value": 6, "unit": "bar"}
